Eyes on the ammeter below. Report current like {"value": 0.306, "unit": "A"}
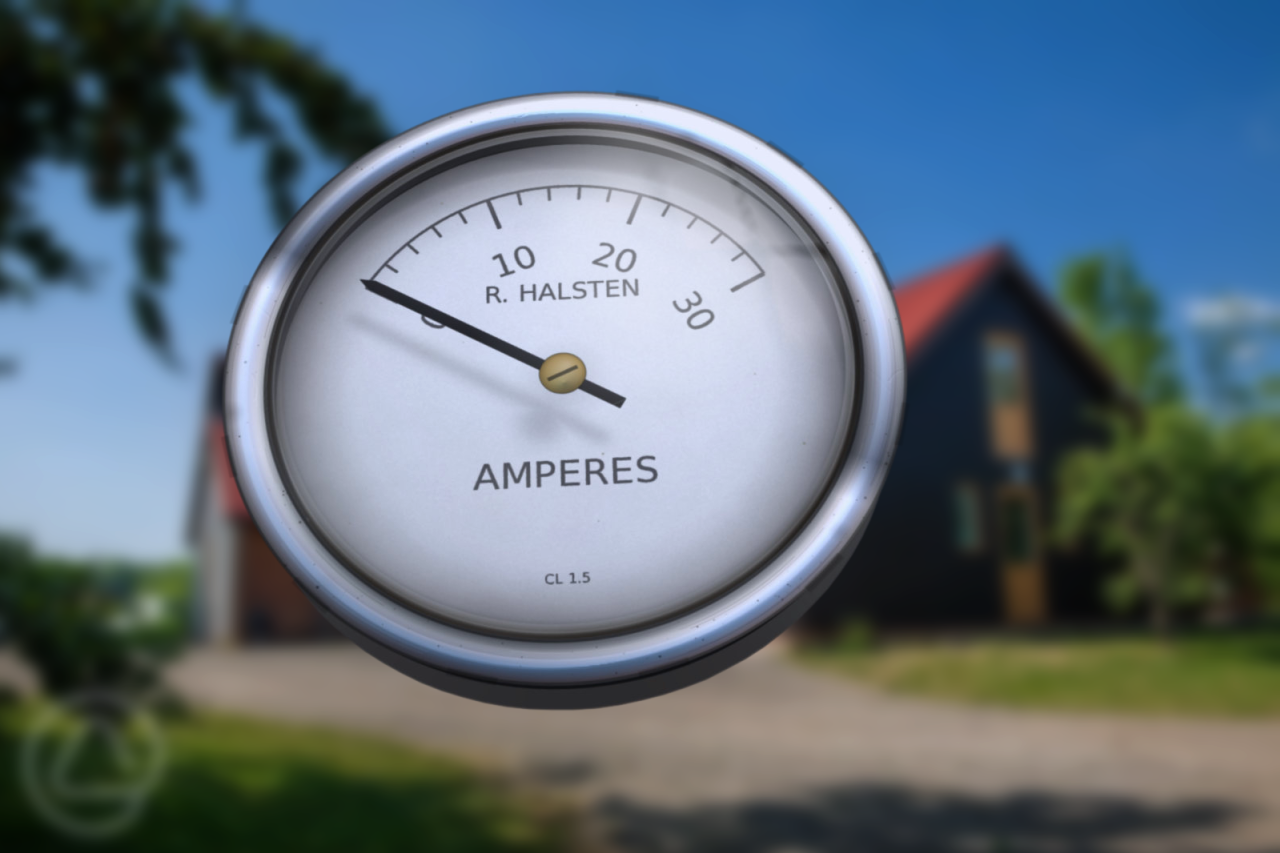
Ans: {"value": 0, "unit": "A"}
